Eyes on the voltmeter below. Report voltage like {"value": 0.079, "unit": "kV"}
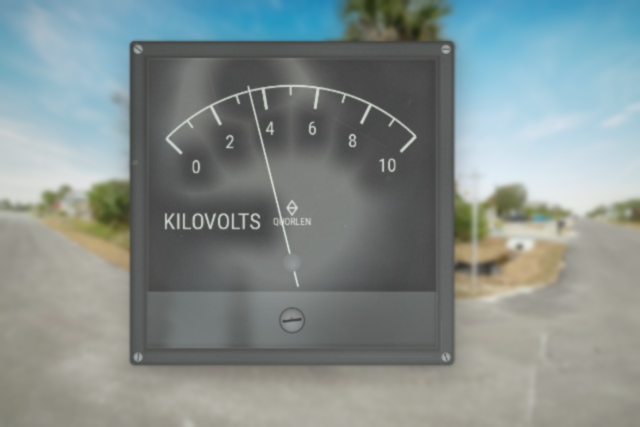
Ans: {"value": 3.5, "unit": "kV"}
